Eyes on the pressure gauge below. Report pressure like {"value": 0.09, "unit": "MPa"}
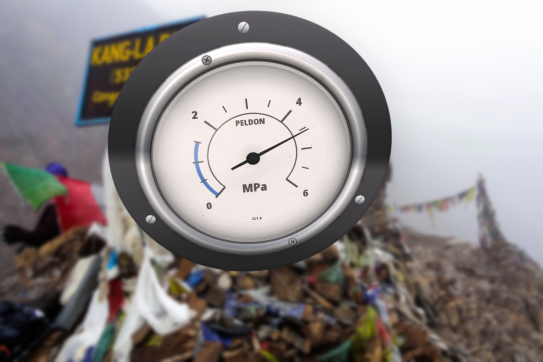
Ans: {"value": 4.5, "unit": "MPa"}
